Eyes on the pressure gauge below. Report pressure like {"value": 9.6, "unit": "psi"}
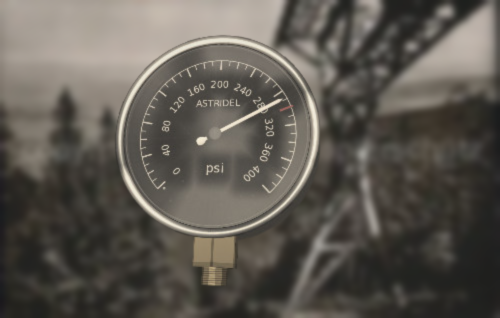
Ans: {"value": 290, "unit": "psi"}
